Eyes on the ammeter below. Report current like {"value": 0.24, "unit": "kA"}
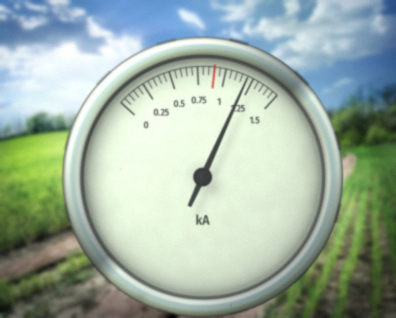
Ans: {"value": 1.2, "unit": "kA"}
